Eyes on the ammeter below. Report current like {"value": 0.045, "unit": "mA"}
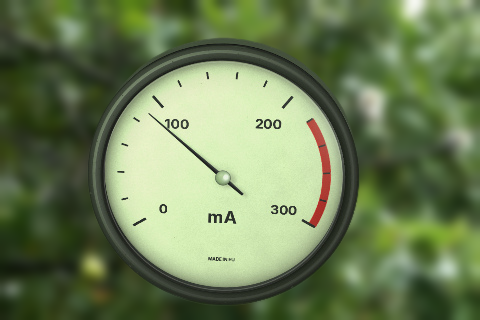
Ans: {"value": 90, "unit": "mA"}
